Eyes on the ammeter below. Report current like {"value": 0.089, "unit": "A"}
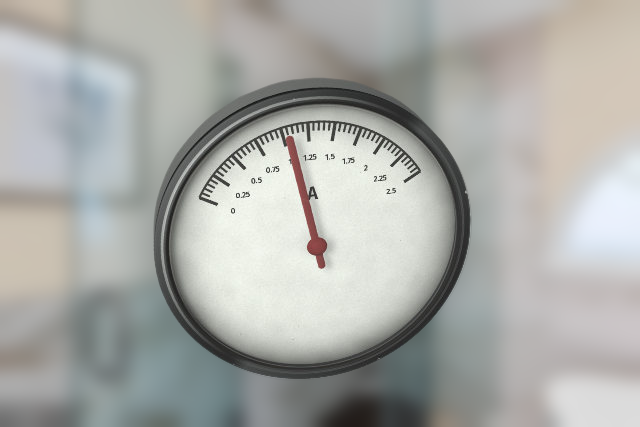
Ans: {"value": 1.05, "unit": "A"}
